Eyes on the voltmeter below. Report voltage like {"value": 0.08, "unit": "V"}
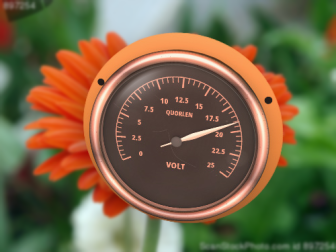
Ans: {"value": 19, "unit": "V"}
